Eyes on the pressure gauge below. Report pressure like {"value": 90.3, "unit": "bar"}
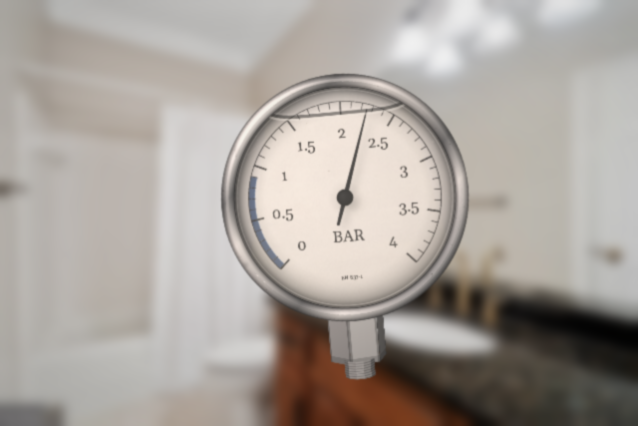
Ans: {"value": 2.25, "unit": "bar"}
